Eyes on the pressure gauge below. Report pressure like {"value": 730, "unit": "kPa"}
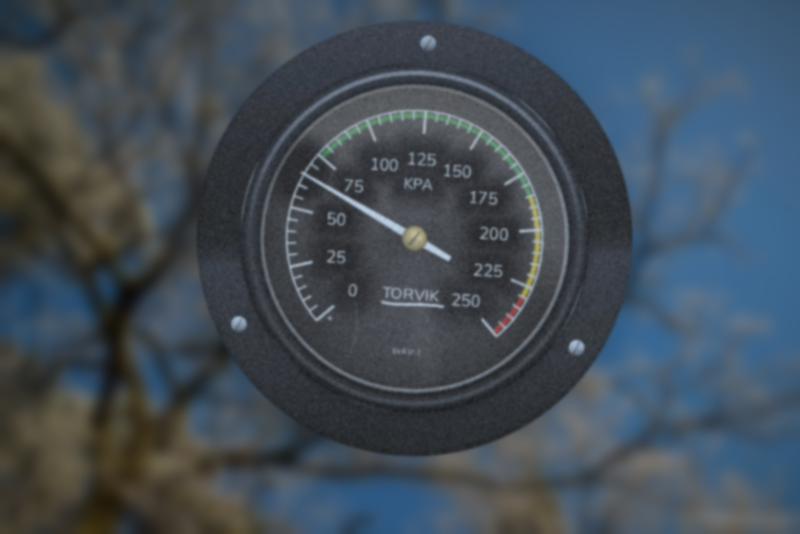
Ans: {"value": 65, "unit": "kPa"}
